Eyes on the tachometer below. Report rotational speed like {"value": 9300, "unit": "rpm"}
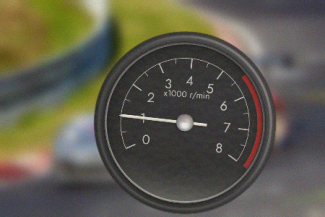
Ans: {"value": 1000, "unit": "rpm"}
